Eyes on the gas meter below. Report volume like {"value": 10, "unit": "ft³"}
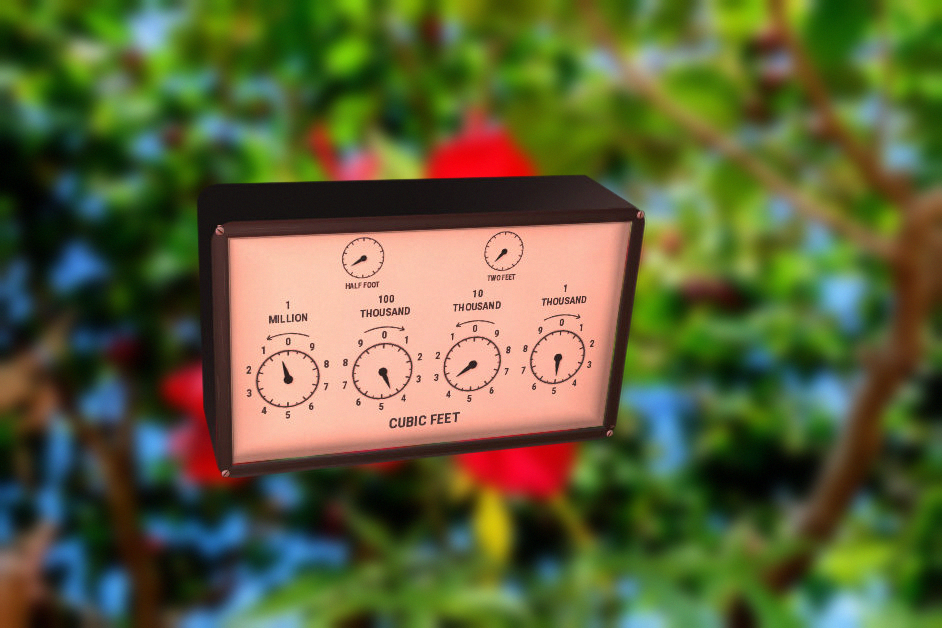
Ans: {"value": 43500, "unit": "ft³"}
